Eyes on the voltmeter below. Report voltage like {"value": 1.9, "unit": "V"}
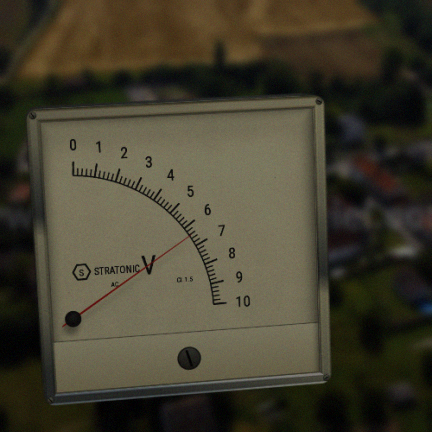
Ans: {"value": 6.4, "unit": "V"}
